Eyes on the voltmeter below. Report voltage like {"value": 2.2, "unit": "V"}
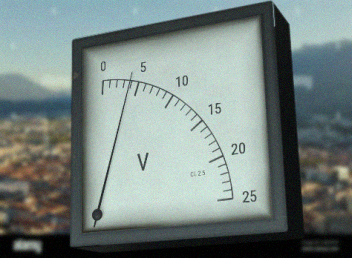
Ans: {"value": 4, "unit": "V"}
